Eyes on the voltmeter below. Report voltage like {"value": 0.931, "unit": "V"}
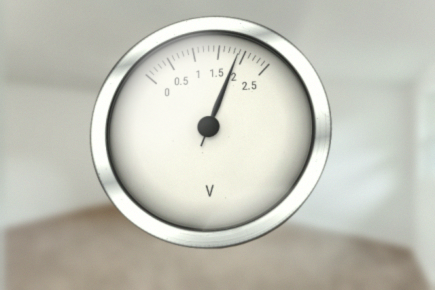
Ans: {"value": 1.9, "unit": "V"}
